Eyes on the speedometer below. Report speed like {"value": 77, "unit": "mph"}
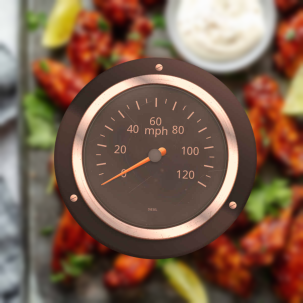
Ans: {"value": 0, "unit": "mph"}
